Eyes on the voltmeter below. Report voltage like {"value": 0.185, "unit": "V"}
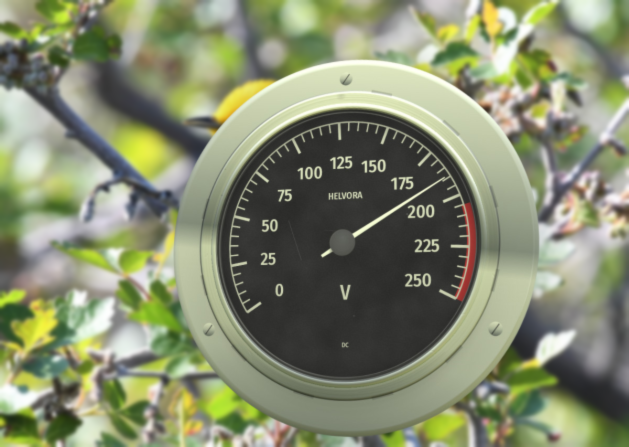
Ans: {"value": 190, "unit": "V"}
